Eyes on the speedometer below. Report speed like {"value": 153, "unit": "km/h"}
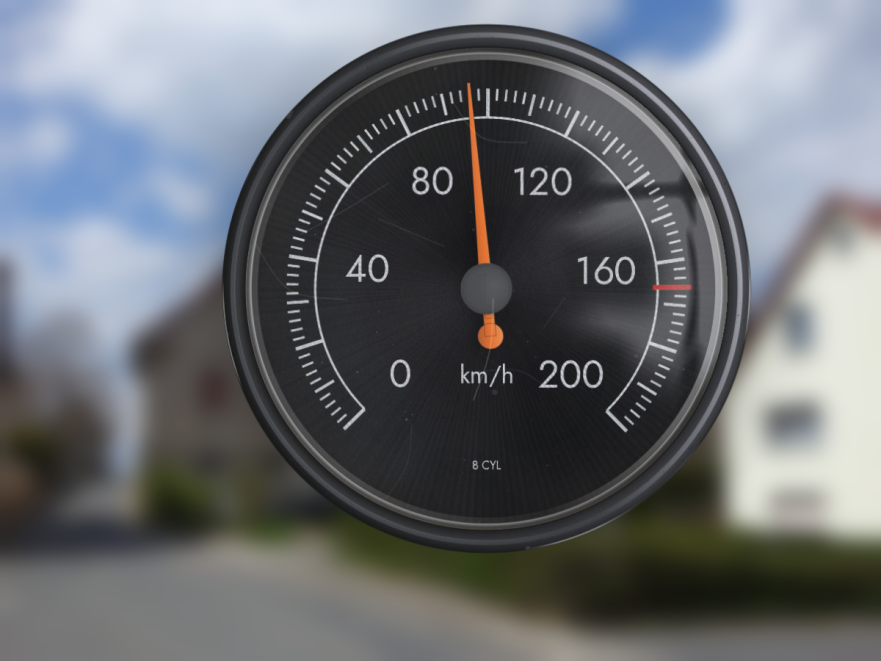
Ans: {"value": 96, "unit": "km/h"}
